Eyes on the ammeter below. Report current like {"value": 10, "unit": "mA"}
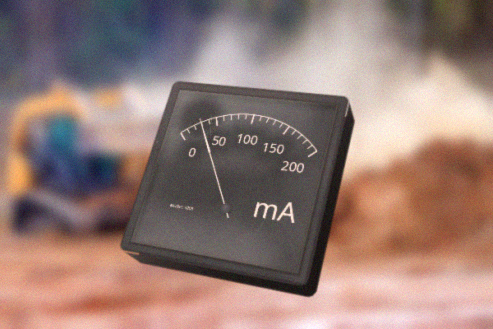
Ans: {"value": 30, "unit": "mA"}
